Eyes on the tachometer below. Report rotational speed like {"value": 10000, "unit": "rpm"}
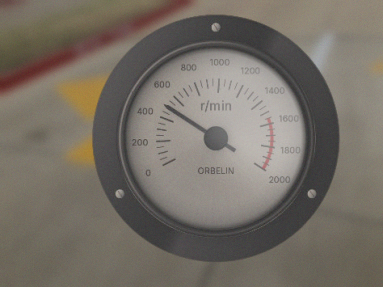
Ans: {"value": 500, "unit": "rpm"}
